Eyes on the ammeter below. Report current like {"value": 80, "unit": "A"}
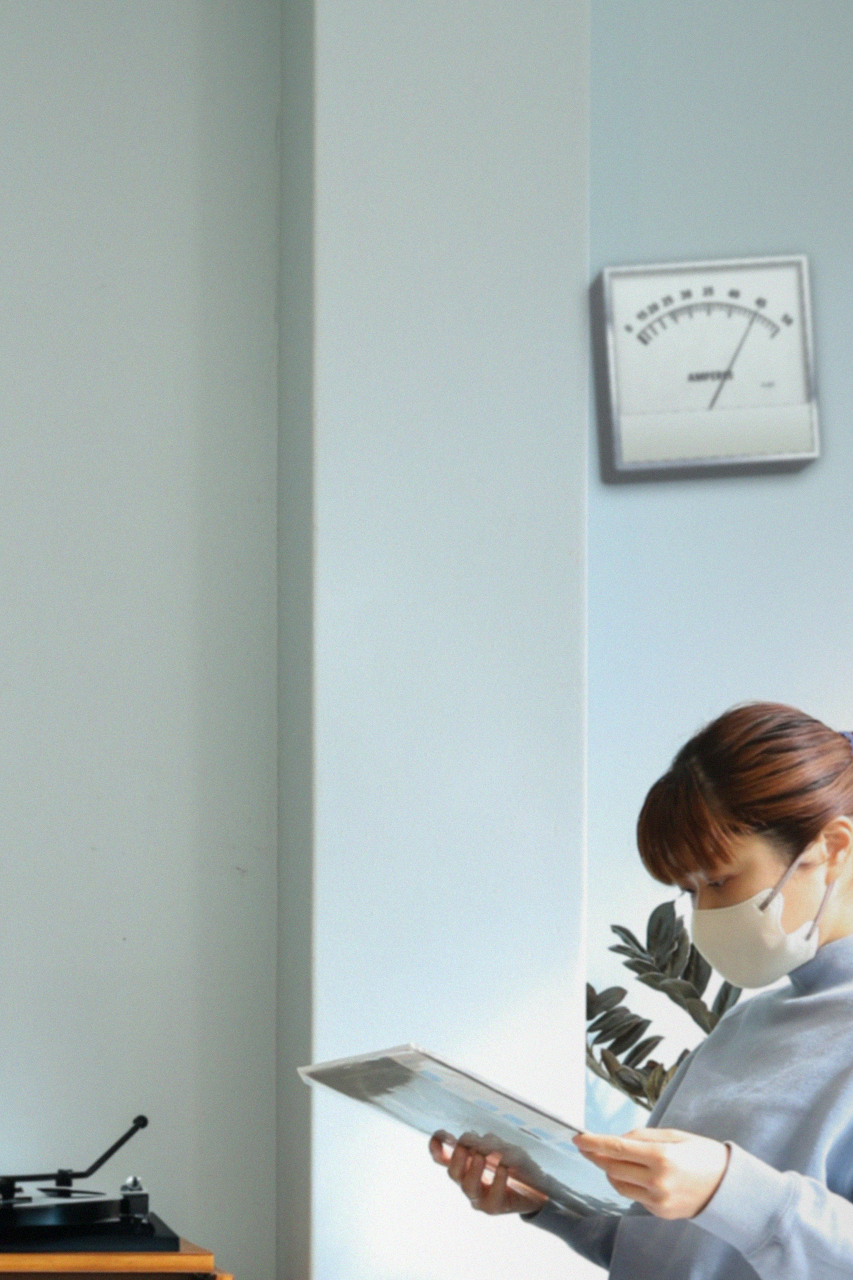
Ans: {"value": 45, "unit": "A"}
